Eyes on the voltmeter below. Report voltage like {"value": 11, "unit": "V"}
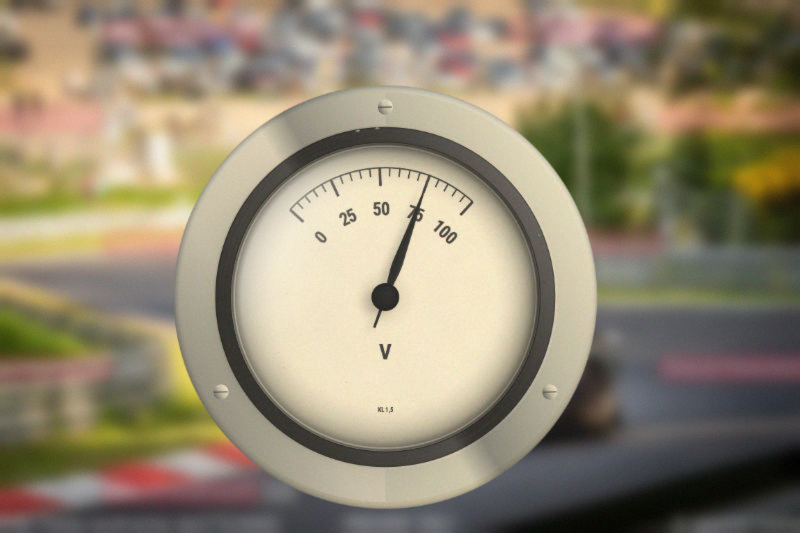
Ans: {"value": 75, "unit": "V"}
